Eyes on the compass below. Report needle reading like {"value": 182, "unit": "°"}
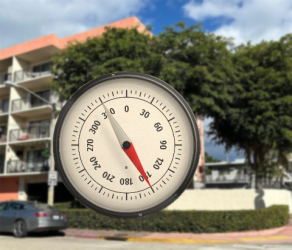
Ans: {"value": 150, "unit": "°"}
